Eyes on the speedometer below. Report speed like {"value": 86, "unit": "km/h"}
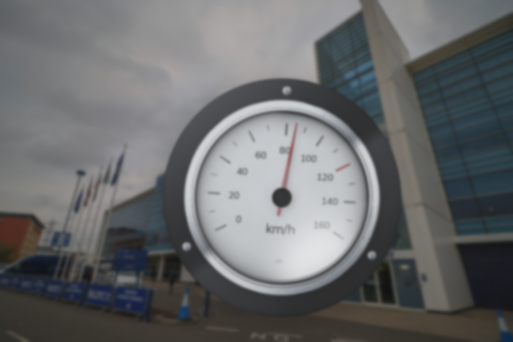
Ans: {"value": 85, "unit": "km/h"}
